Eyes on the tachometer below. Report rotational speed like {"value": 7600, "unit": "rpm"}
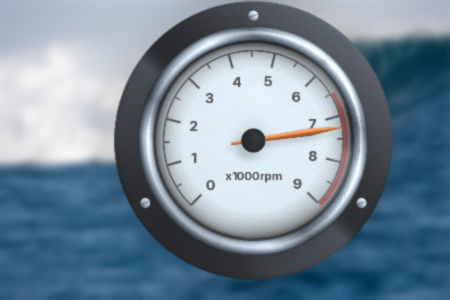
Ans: {"value": 7250, "unit": "rpm"}
